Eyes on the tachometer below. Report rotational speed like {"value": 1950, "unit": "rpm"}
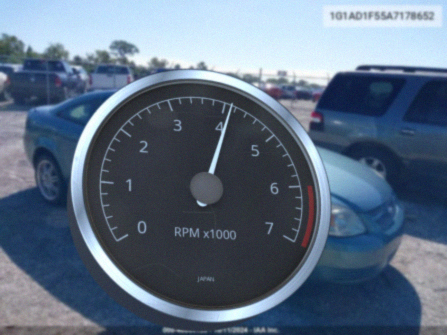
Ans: {"value": 4100, "unit": "rpm"}
